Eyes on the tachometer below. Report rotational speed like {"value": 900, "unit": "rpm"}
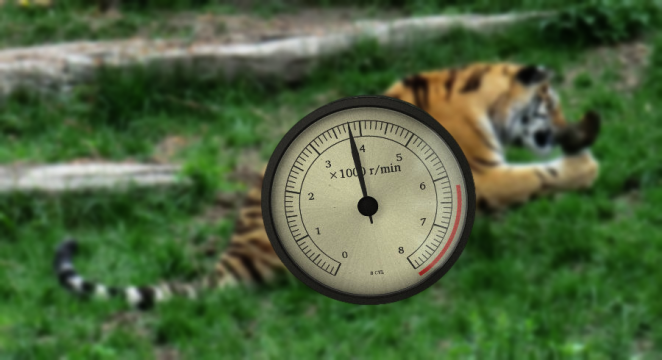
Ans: {"value": 3800, "unit": "rpm"}
